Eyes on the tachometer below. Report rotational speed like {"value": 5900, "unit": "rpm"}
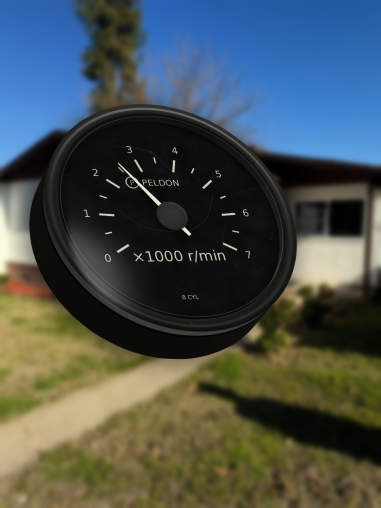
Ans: {"value": 2500, "unit": "rpm"}
